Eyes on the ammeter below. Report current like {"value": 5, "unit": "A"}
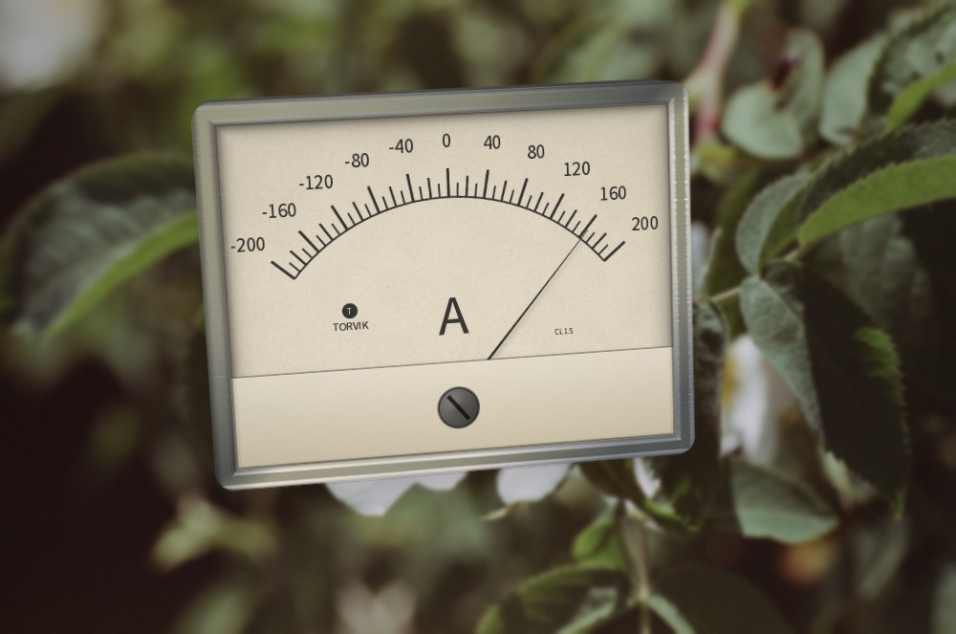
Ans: {"value": 160, "unit": "A"}
